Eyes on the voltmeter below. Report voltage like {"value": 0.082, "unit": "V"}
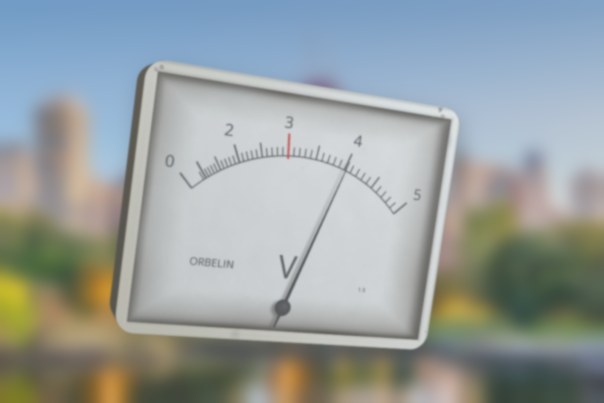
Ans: {"value": 4, "unit": "V"}
